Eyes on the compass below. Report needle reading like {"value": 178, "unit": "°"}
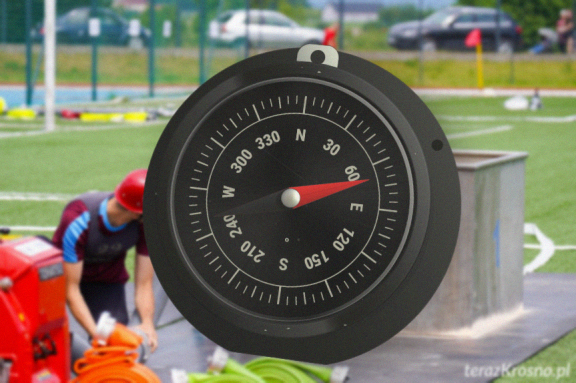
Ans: {"value": 70, "unit": "°"}
